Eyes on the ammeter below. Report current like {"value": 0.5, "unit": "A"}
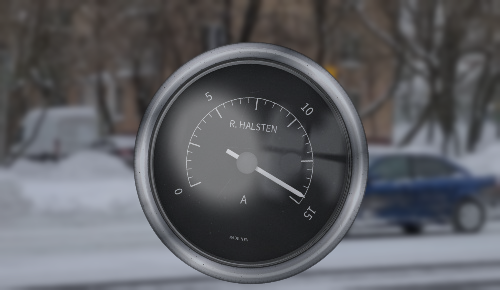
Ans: {"value": 14.5, "unit": "A"}
